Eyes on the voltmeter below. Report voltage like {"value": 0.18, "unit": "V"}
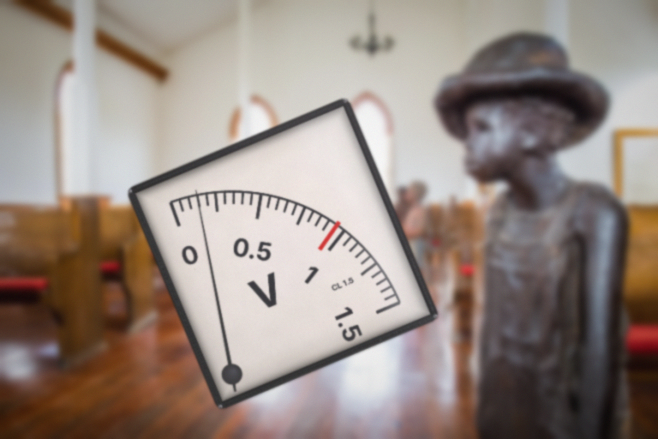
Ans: {"value": 0.15, "unit": "V"}
